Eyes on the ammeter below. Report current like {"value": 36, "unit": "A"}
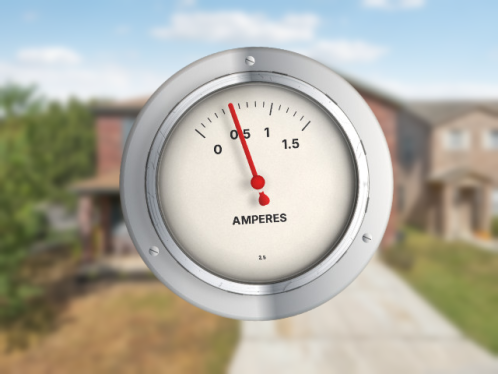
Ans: {"value": 0.5, "unit": "A"}
